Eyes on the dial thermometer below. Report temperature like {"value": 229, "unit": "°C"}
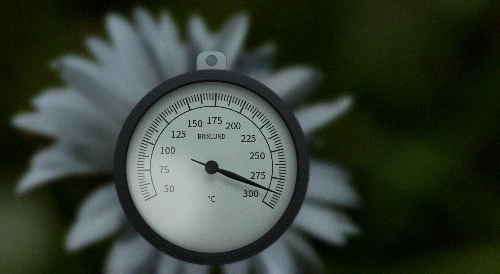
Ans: {"value": 287.5, "unit": "°C"}
